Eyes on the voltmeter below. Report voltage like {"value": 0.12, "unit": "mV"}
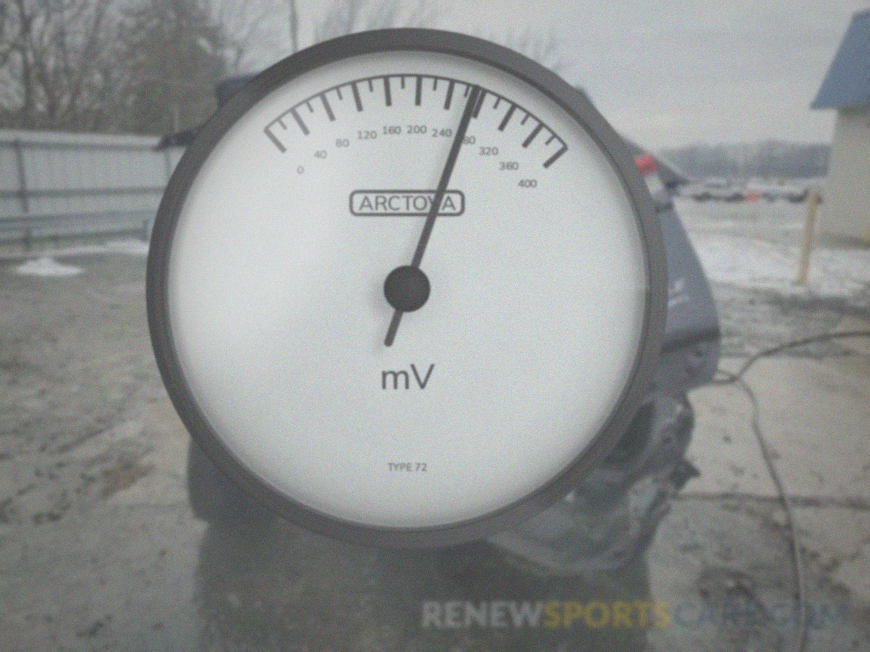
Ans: {"value": 270, "unit": "mV"}
